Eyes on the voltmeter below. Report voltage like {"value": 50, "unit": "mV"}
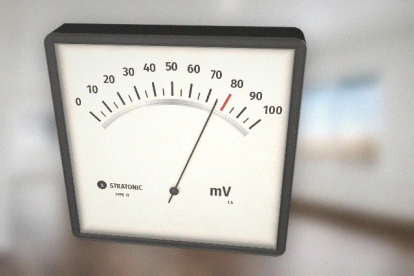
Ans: {"value": 75, "unit": "mV"}
